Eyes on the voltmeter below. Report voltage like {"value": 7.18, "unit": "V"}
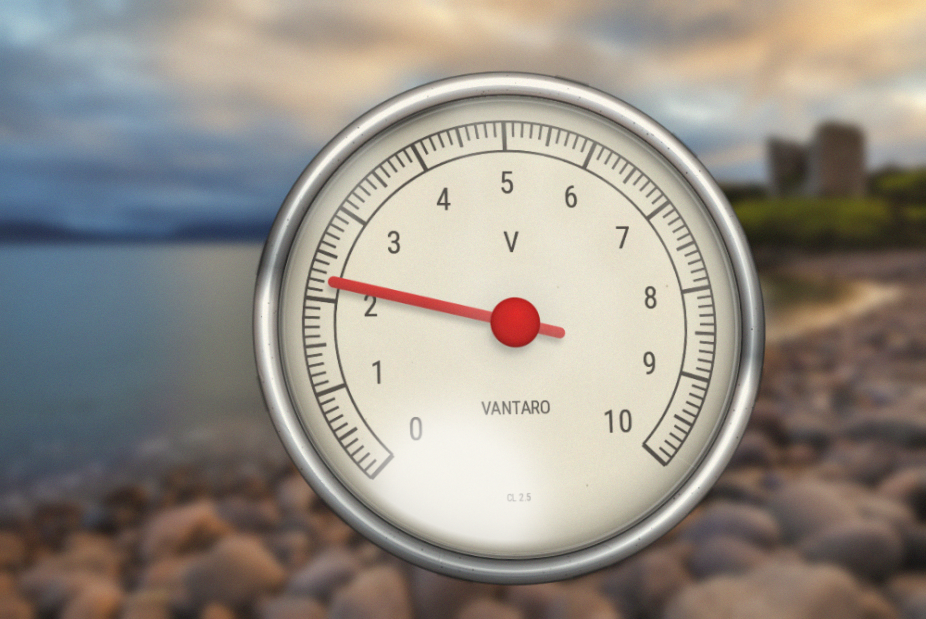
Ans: {"value": 2.2, "unit": "V"}
